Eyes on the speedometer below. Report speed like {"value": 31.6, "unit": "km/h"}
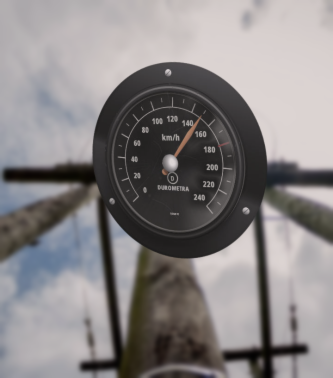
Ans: {"value": 150, "unit": "km/h"}
